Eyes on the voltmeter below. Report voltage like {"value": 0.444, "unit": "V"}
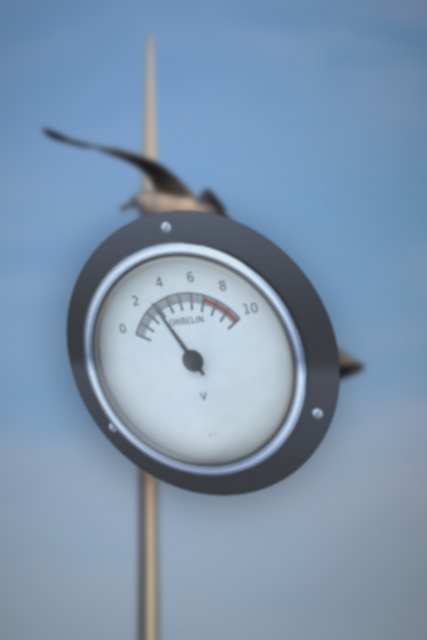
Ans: {"value": 3, "unit": "V"}
